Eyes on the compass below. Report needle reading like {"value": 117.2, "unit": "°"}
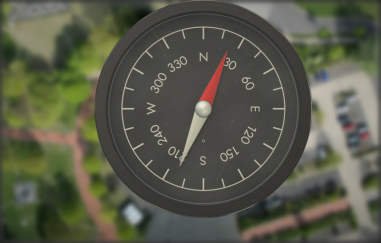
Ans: {"value": 22.5, "unit": "°"}
